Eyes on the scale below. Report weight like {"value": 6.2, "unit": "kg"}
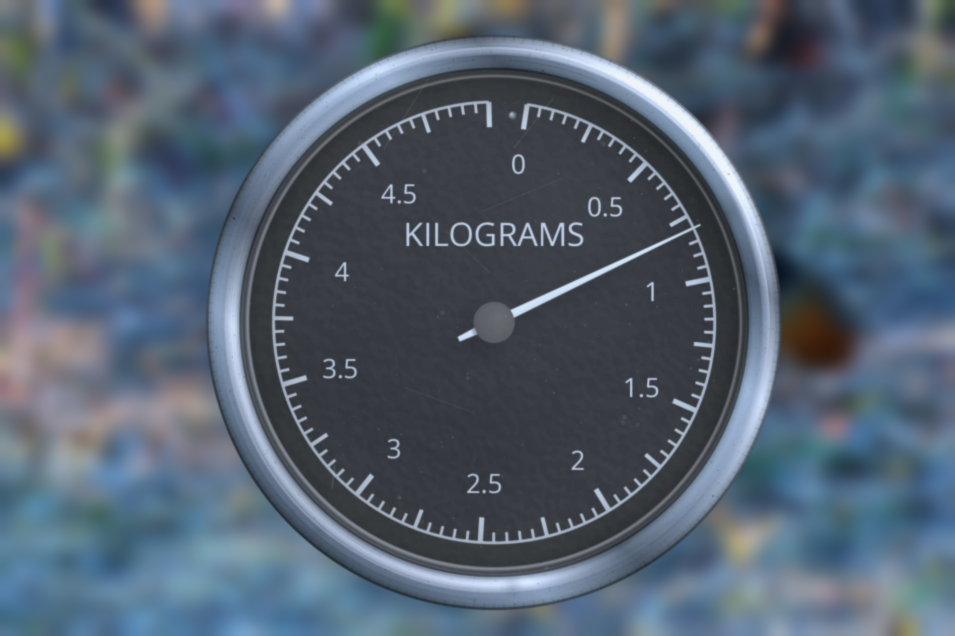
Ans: {"value": 0.8, "unit": "kg"}
